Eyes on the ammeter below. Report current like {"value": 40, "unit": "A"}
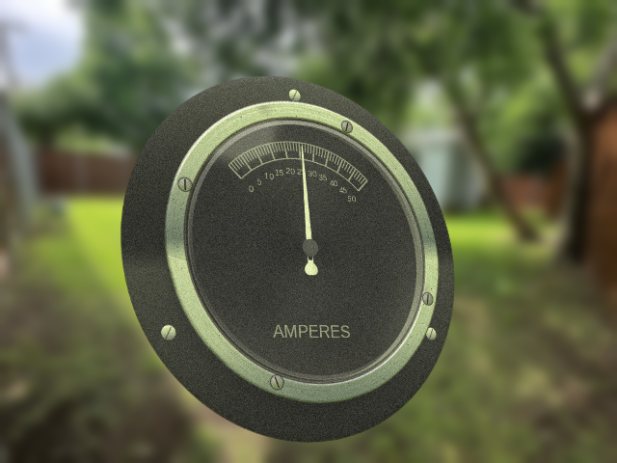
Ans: {"value": 25, "unit": "A"}
